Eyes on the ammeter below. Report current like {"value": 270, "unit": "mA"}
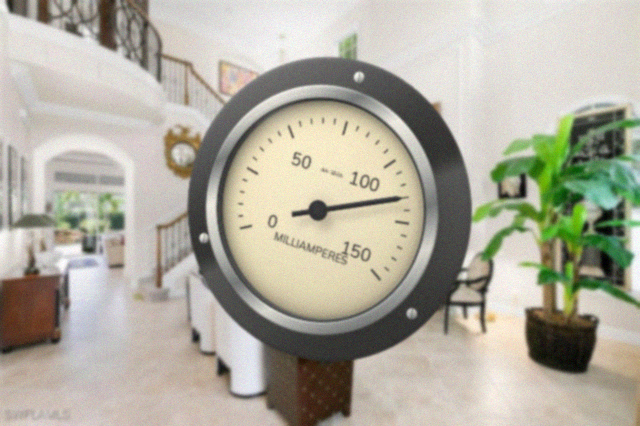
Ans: {"value": 115, "unit": "mA"}
